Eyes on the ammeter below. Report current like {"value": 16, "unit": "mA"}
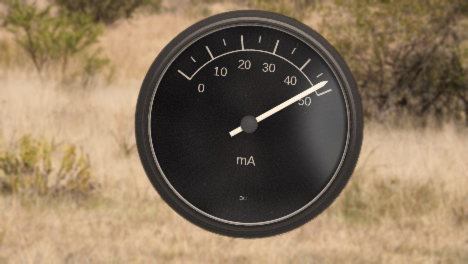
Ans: {"value": 47.5, "unit": "mA"}
